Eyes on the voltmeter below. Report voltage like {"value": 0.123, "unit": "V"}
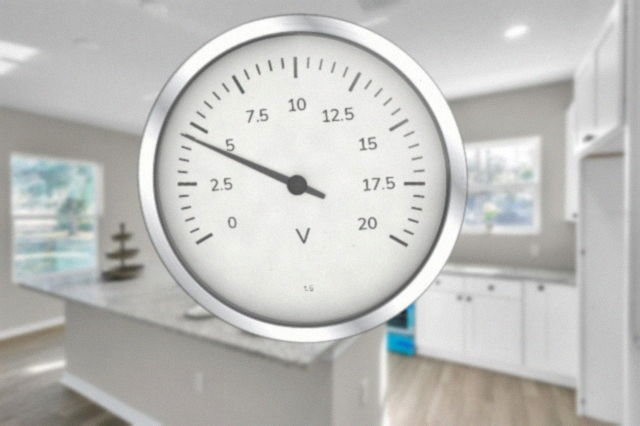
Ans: {"value": 4.5, "unit": "V"}
